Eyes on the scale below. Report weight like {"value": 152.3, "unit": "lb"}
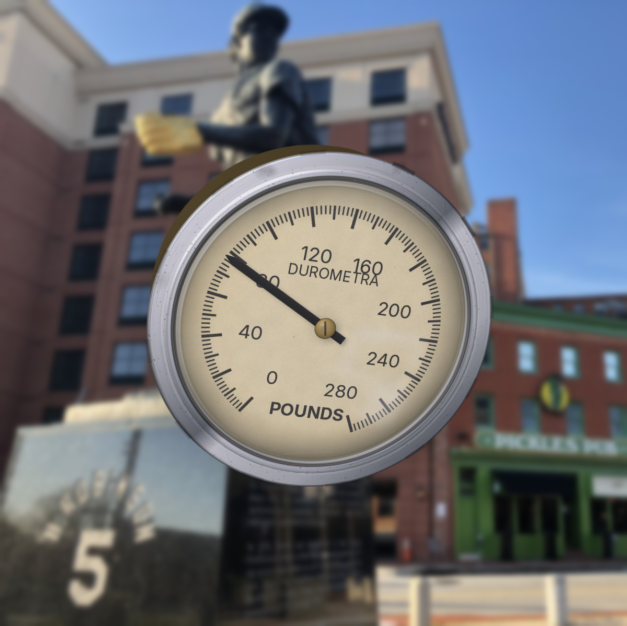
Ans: {"value": 78, "unit": "lb"}
